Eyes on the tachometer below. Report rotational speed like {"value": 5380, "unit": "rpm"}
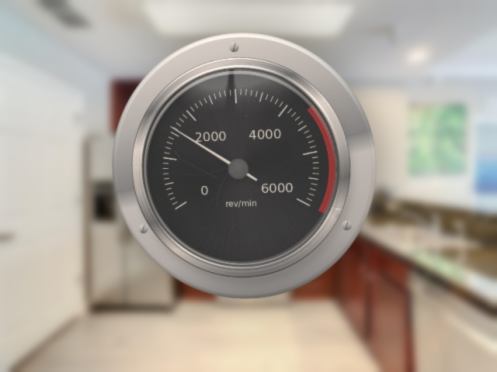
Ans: {"value": 1600, "unit": "rpm"}
